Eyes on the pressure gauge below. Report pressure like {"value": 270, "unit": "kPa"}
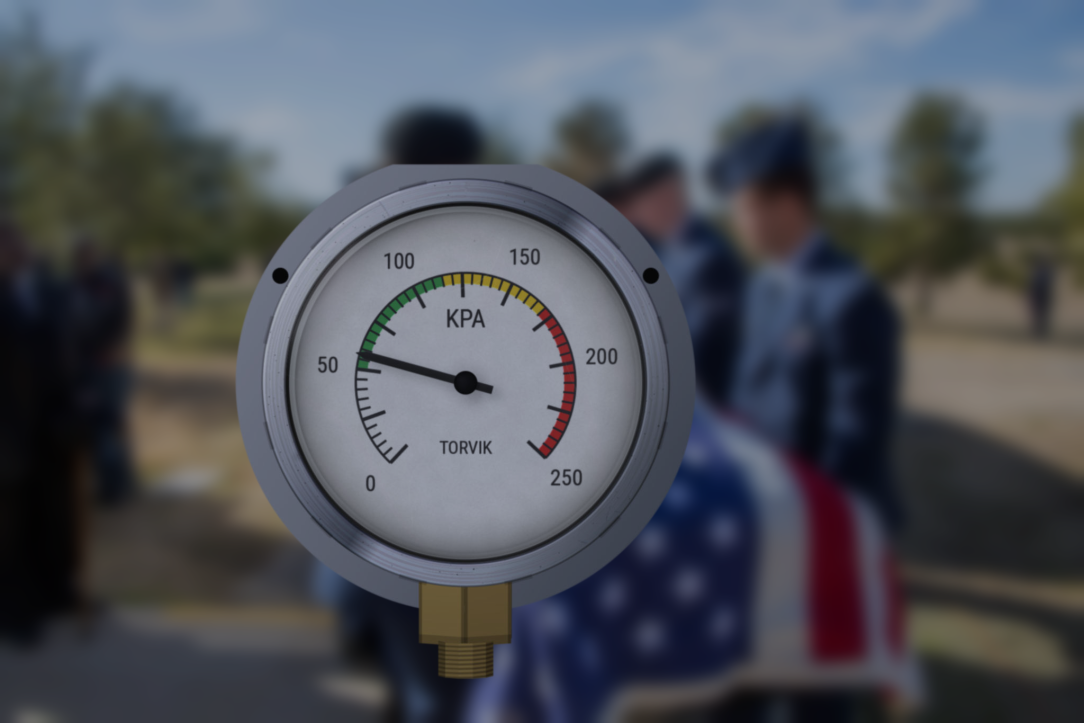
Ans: {"value": 57.5, "unit": "kPa"}
